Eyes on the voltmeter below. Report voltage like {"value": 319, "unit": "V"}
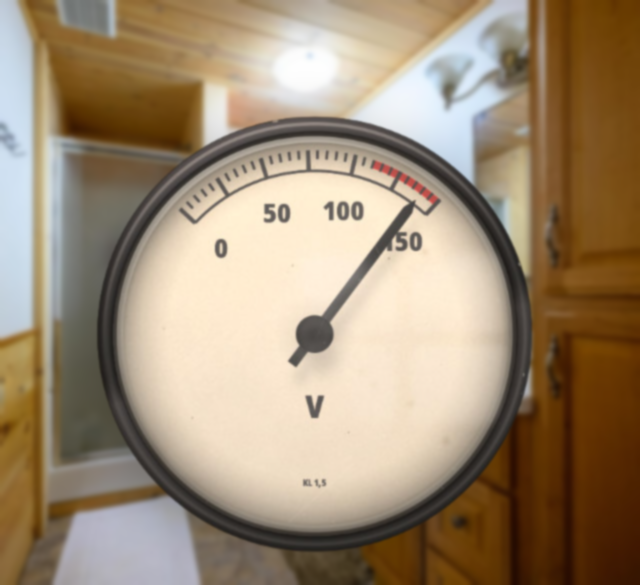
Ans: {"value": 140, "unit": "V"}
